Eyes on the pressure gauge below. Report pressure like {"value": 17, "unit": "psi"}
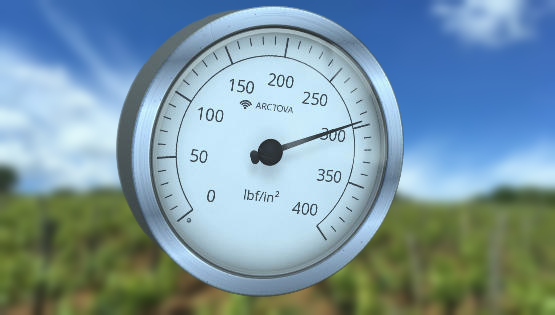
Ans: {"value": 295, "unit": "psi"}
